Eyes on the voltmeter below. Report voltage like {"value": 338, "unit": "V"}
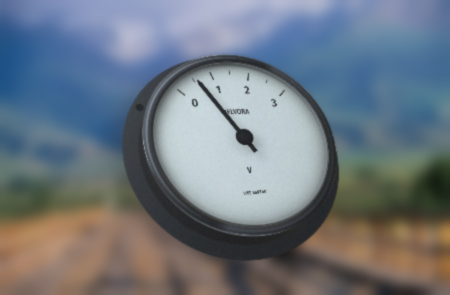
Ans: {"value": 0.5, "unit": "V"}
